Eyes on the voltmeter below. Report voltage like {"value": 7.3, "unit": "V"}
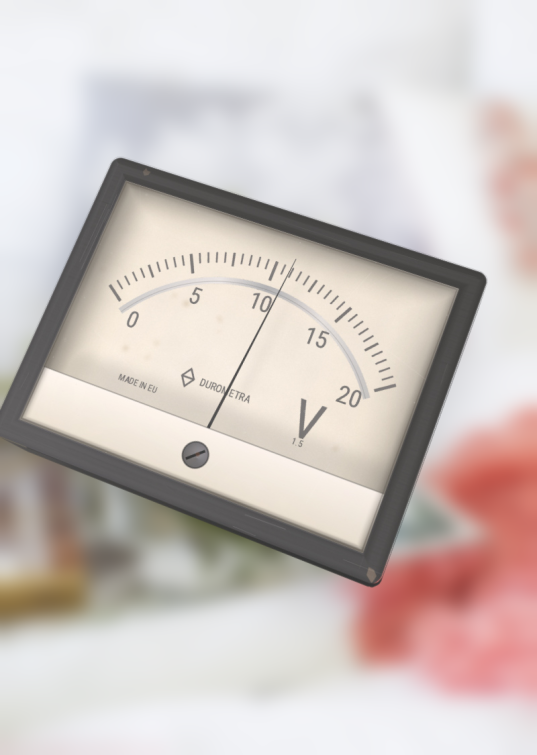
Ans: {"value": 11, "unit": "V"}
